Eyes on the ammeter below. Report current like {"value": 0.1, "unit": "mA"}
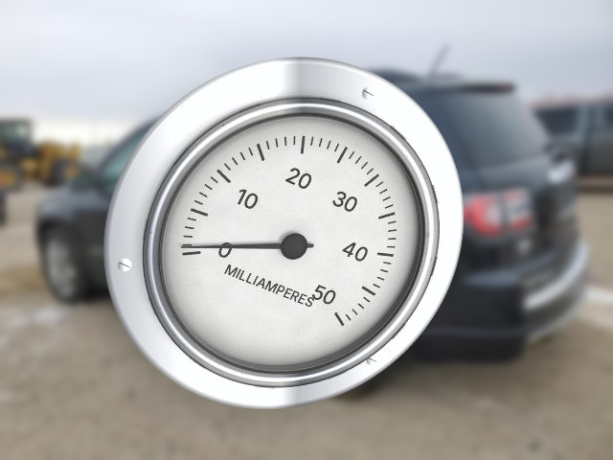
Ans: {"value": 1, "unit": "mA"}
